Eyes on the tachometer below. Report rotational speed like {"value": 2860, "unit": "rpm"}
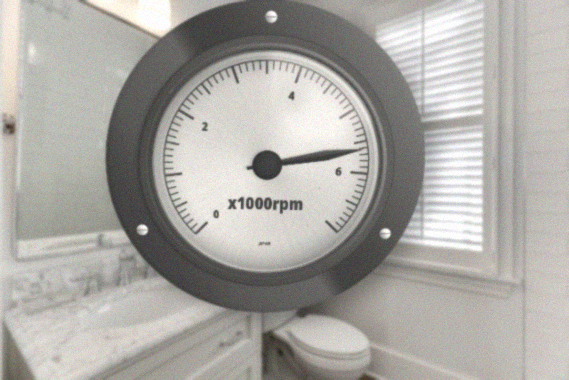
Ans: {"value": 5600, "unit": "rpm"}
